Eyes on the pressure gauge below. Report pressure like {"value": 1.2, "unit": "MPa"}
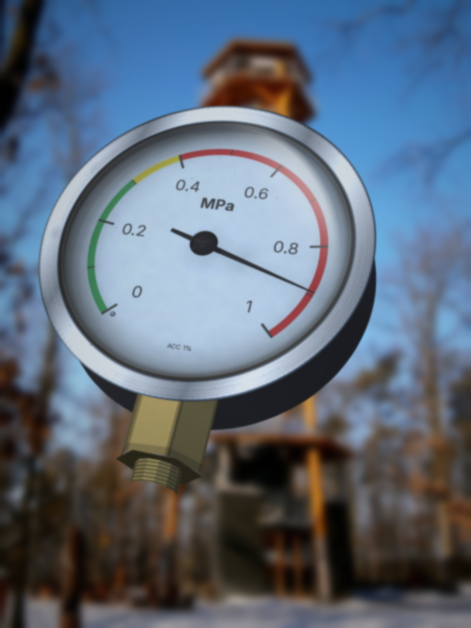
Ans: {"value": 0.9, "unit": "MPa"}
